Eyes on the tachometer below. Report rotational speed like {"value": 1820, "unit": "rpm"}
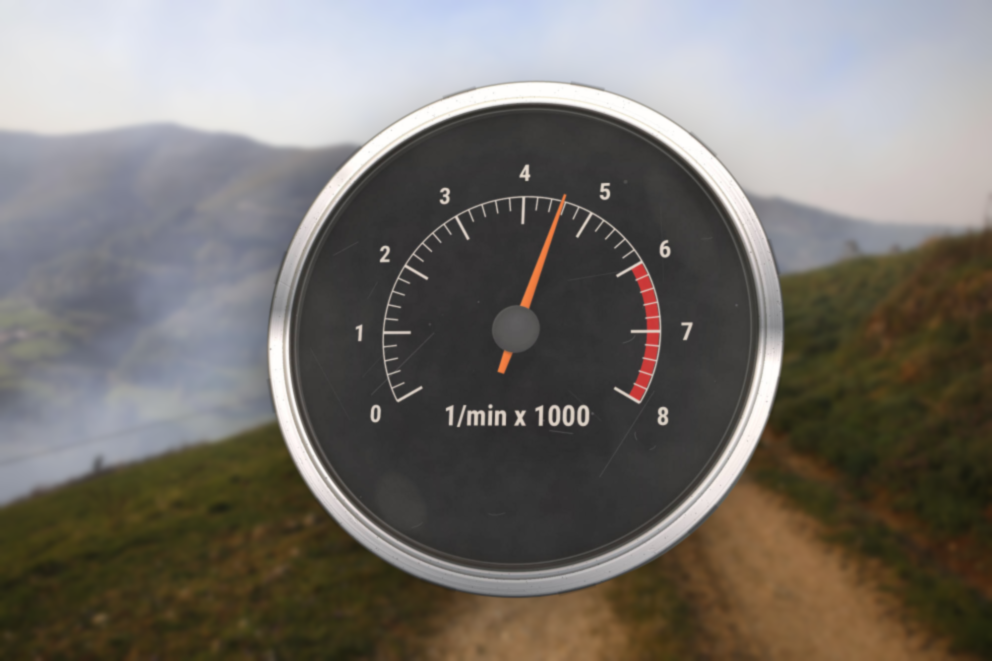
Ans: {"value": 4600, "unit": "rpm"}
